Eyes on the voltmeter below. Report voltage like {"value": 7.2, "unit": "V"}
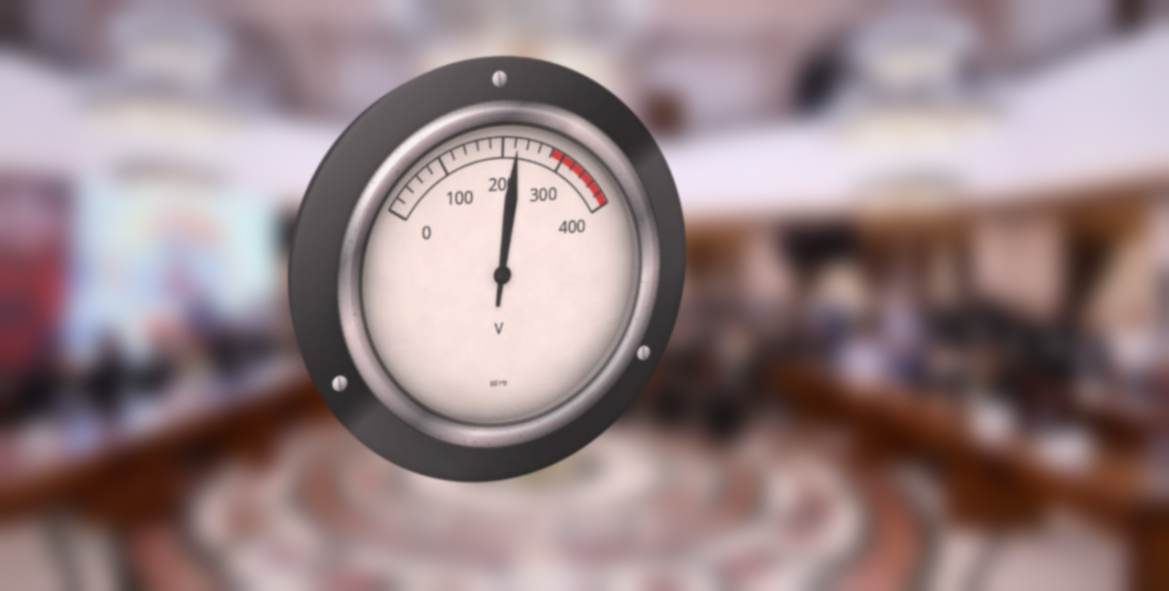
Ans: {"value": 220, "unit": "V"}
